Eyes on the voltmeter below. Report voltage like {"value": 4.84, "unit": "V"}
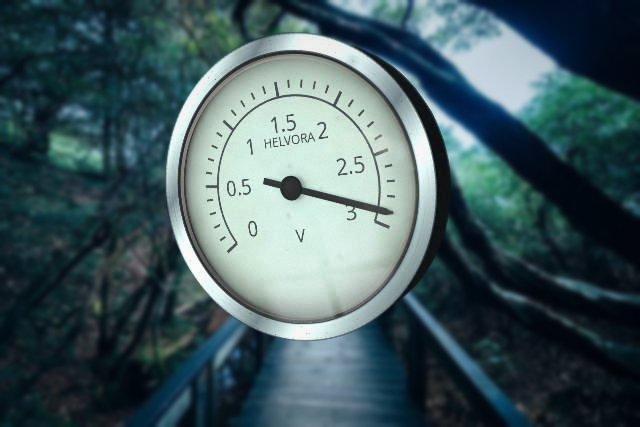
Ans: {"value": 2.9, "unit": "V"}
